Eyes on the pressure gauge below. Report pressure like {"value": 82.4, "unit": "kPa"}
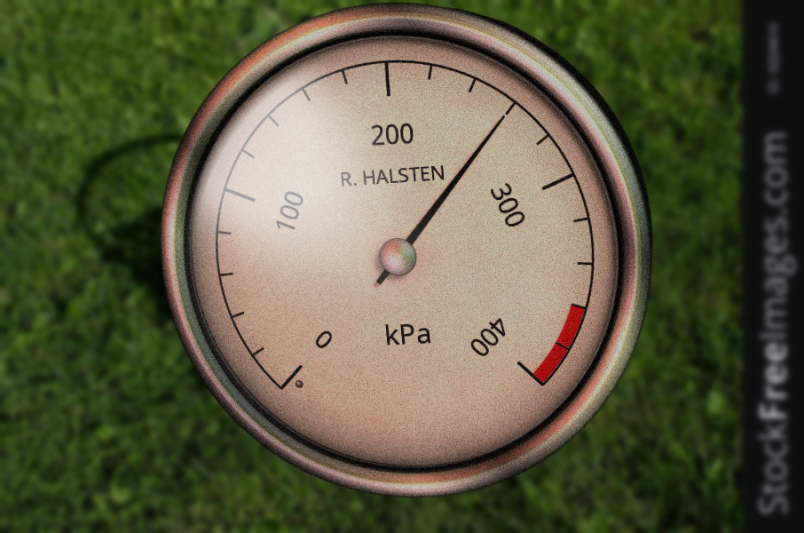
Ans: {"value": 260, "unit": "kPa"}
